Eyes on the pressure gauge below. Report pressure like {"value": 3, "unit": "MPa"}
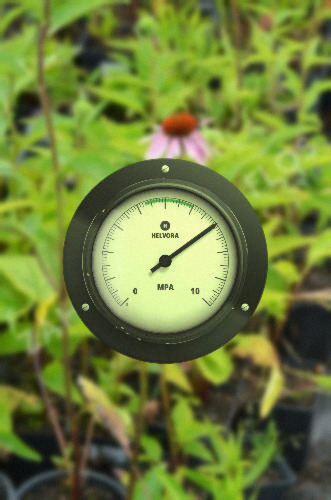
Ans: {"value": 7, "unit": "MPa"}
